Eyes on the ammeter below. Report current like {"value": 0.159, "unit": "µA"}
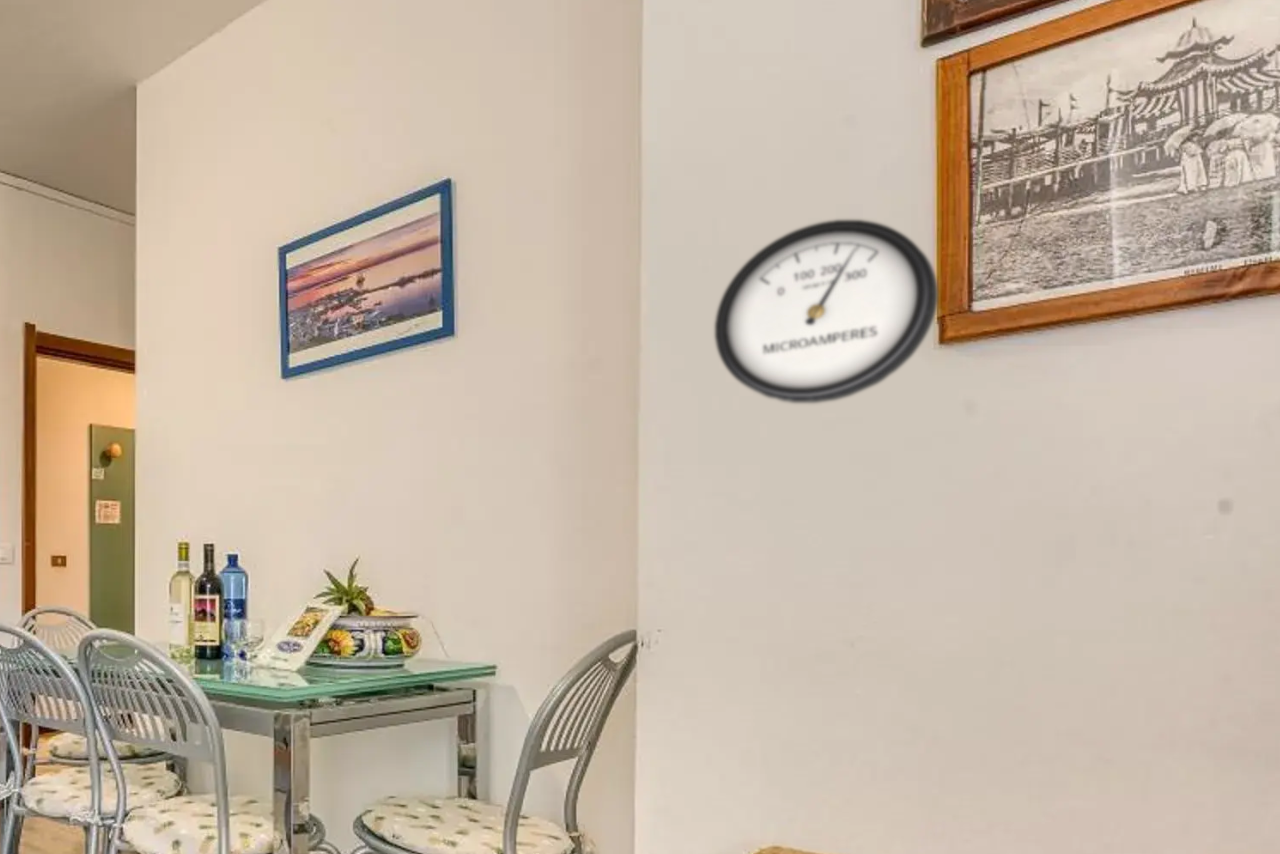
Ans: {"value": 250, "unit": "µA"}
